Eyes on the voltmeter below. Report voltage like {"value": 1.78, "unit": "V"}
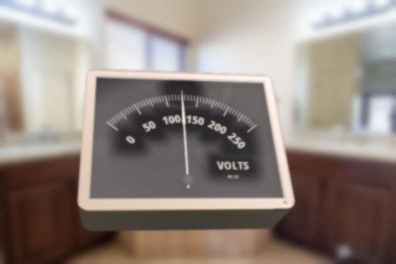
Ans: {"value": 125, "unit": "V"}
